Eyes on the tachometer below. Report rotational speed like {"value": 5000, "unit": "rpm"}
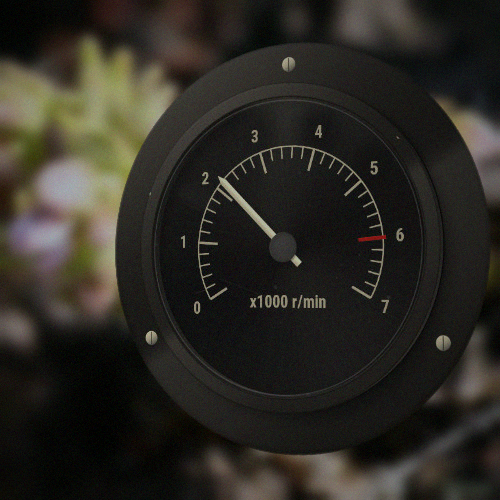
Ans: {"value": 2200, "unit": "rpm"}
